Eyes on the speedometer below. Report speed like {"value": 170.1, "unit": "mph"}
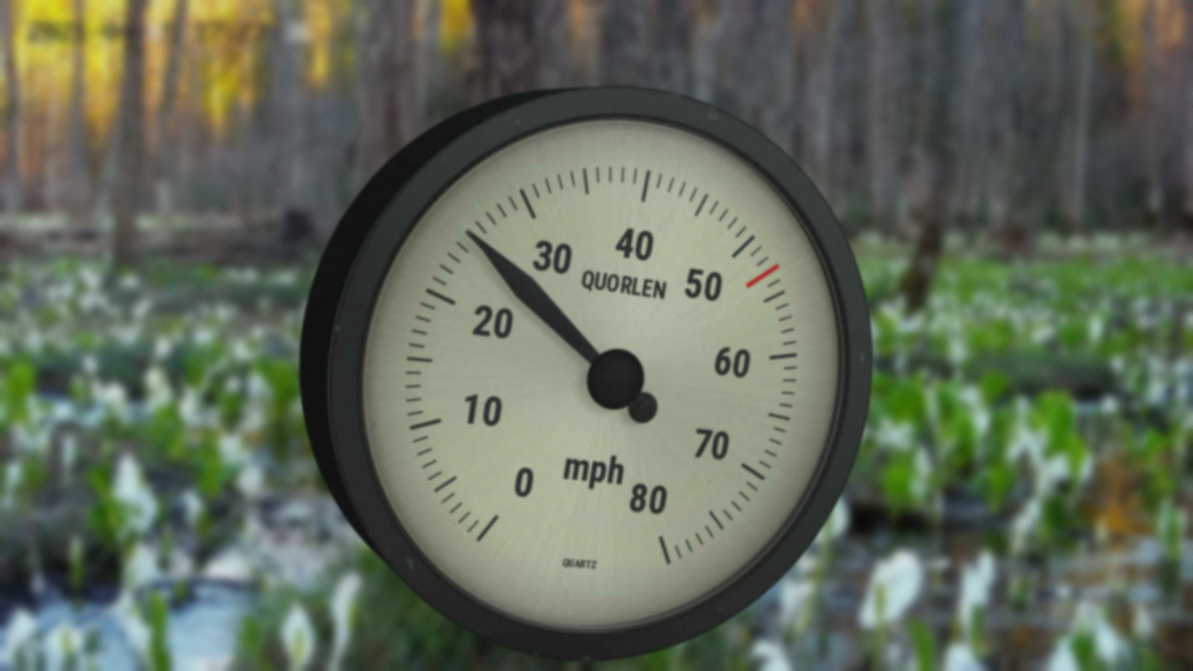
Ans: {"value": 25, "unit": "mph"}
